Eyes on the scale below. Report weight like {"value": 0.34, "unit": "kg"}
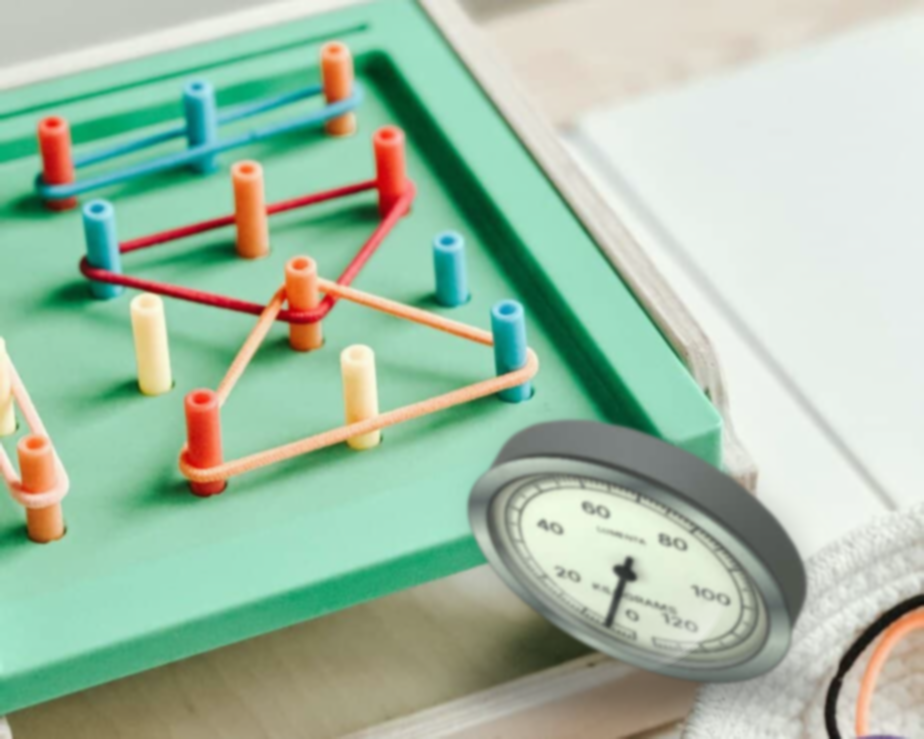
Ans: {"value": 5, "unit": "kg"}
